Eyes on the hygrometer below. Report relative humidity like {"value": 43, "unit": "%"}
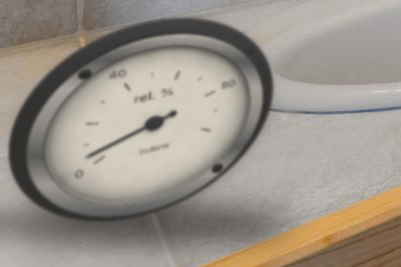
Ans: {"value": 5, "unit": "%"}
